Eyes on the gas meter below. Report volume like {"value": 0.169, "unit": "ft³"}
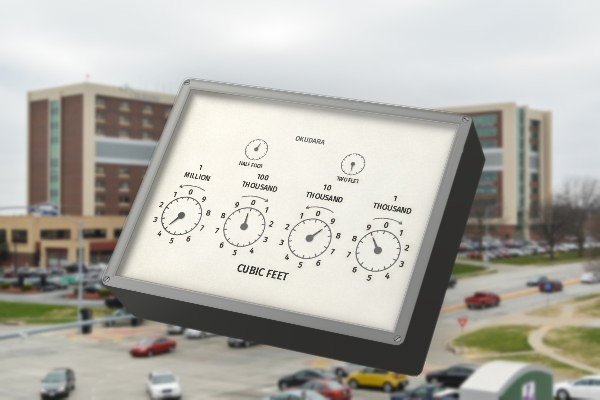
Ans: {"value": 398900, "unit": "ft³"}
